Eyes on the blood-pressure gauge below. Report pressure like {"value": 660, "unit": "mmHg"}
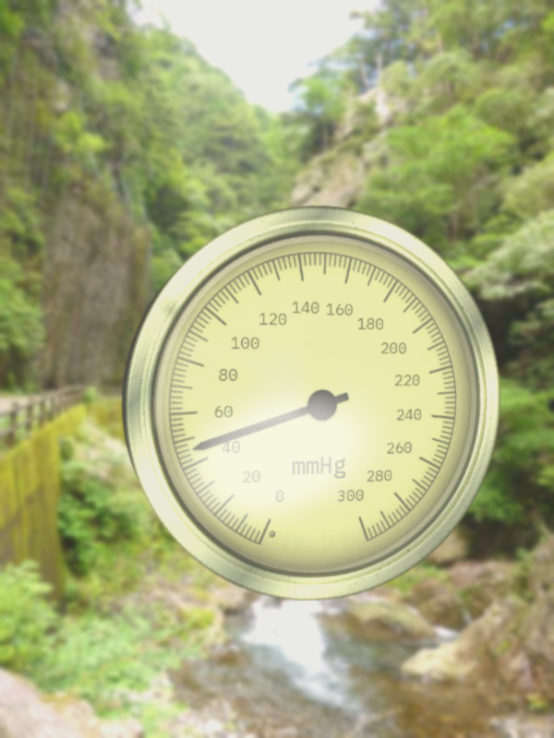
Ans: {"value": 46, "unit": "mmHg"}
